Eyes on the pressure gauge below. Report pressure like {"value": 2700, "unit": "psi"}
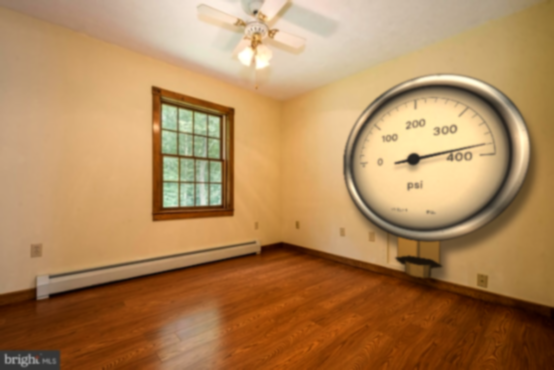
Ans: {"value": 380, "unit": "psi"}
